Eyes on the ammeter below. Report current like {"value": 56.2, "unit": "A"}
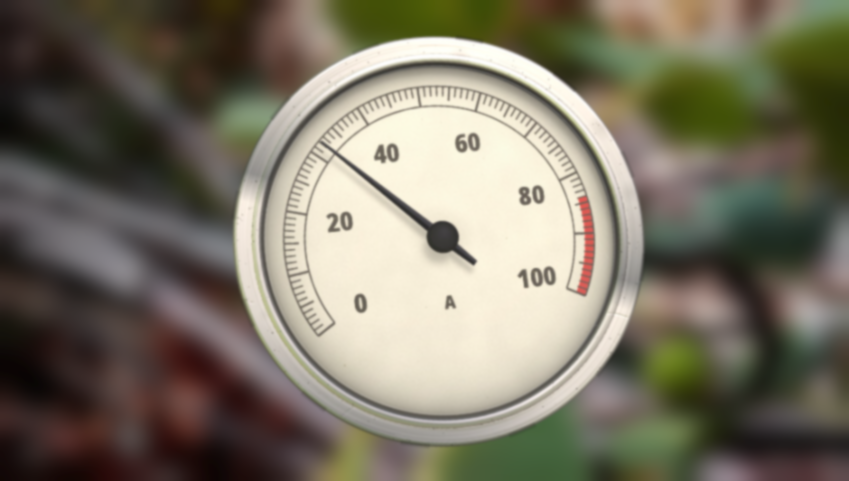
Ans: {"value": 32, "unit": "A"}
